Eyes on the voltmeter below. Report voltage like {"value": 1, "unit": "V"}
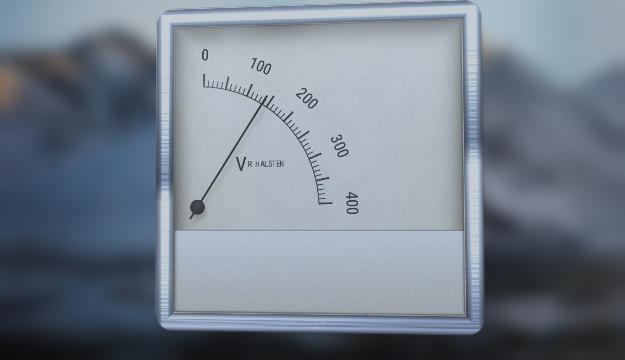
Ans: {"value": 140, "unit": "V"}
